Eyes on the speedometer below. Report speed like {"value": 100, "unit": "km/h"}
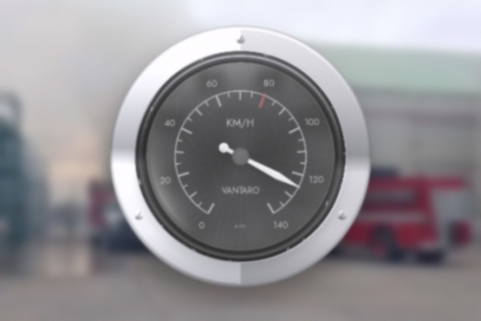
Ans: {"value": 125, "unit": "km/h"}
